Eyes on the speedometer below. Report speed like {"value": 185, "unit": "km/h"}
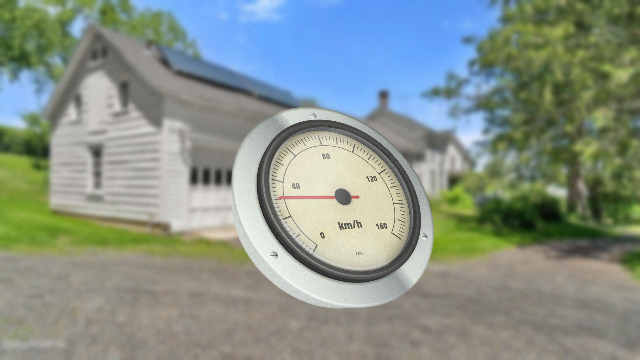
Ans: {"value": 30, "unit": "km/h"}
